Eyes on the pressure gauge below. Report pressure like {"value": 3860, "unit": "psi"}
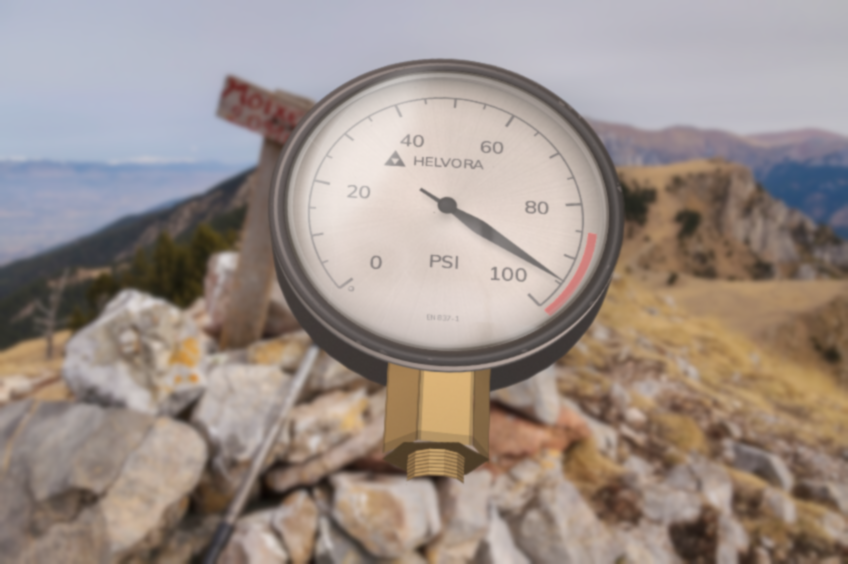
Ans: {"value": 95, "unit": "psi"}
